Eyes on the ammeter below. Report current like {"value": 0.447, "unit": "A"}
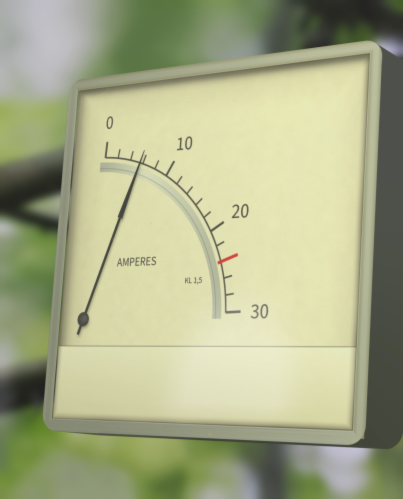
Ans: {"value": 6, "unit": "A"}
